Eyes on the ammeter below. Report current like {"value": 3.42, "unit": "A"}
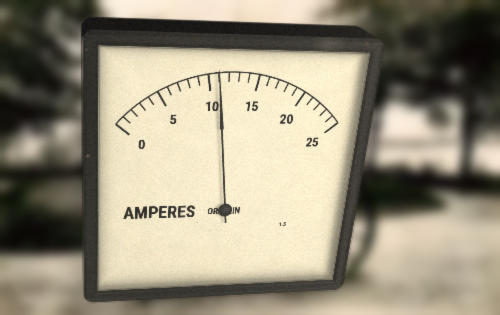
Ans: {"value": 11, "unit": "A"}
